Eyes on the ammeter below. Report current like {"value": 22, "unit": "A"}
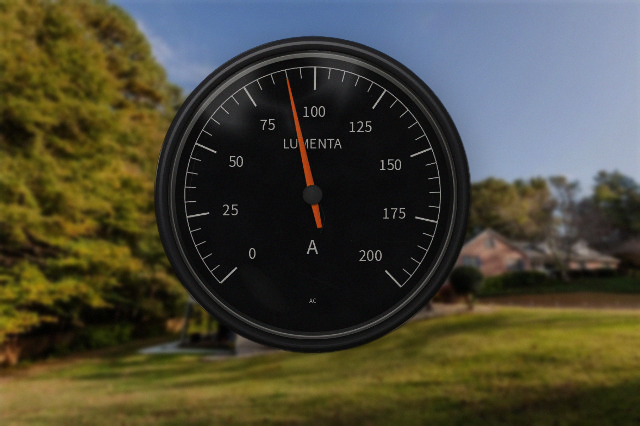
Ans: {"value": 90, "unit": "A"}
